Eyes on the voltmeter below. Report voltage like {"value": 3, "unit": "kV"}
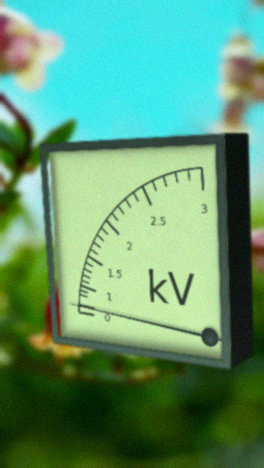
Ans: {"value": 0.5, "unit": "kV"}
